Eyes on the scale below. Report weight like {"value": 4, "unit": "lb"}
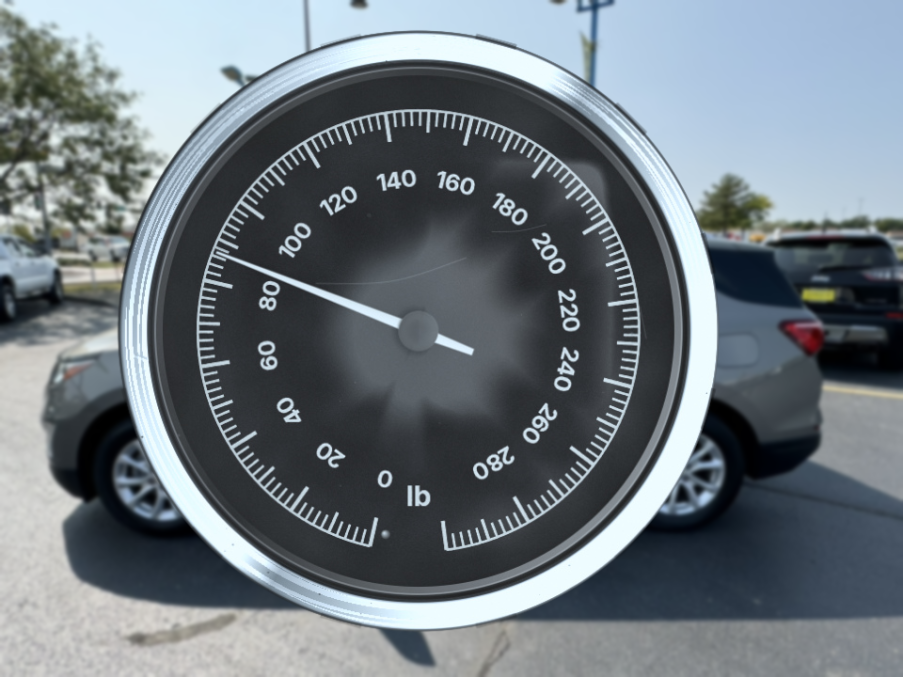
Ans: {"value": 87, "unit": "lb"}
